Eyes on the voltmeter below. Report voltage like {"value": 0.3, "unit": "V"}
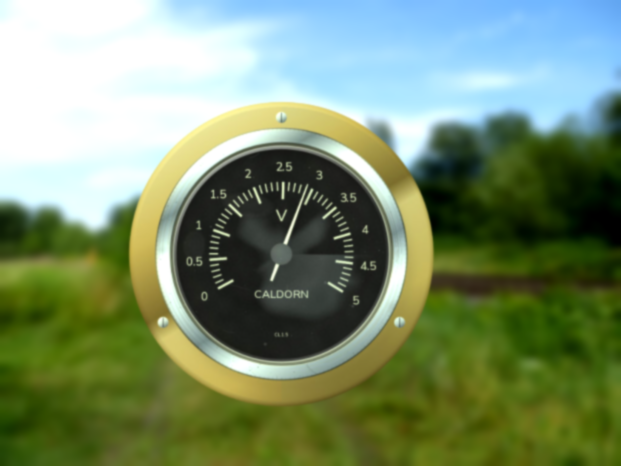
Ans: {"value": 2.9, "unit": "V"}
